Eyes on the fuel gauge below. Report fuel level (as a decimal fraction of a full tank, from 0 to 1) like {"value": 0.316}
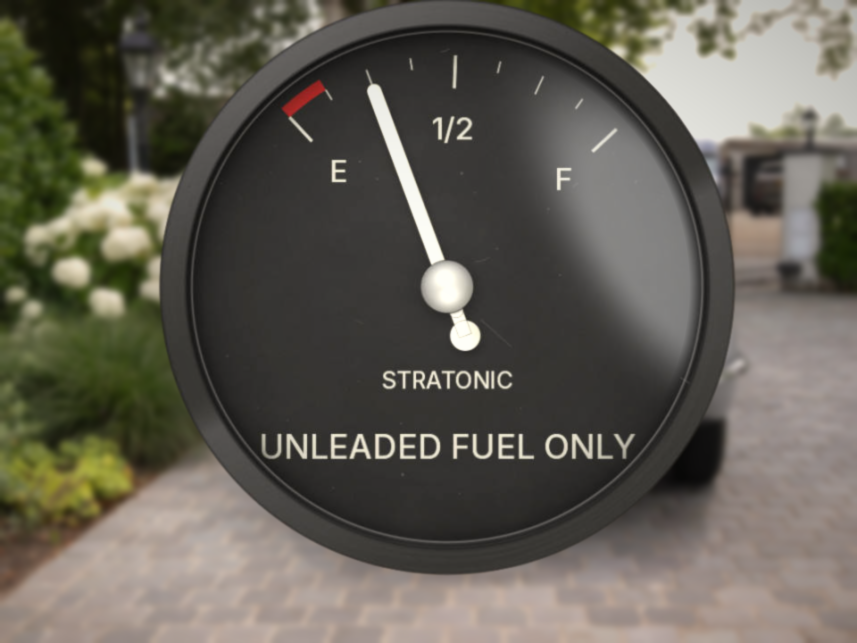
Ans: {"value": 0.25}
